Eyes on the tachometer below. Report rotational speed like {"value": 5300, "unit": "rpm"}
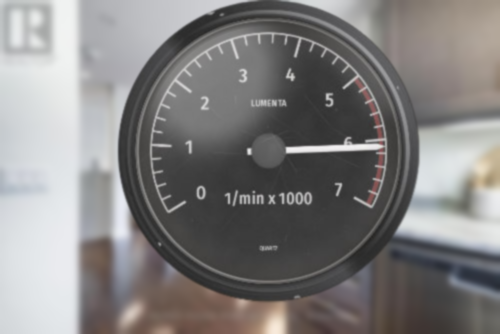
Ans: {"value": 6100, "unit": "rpm"}
